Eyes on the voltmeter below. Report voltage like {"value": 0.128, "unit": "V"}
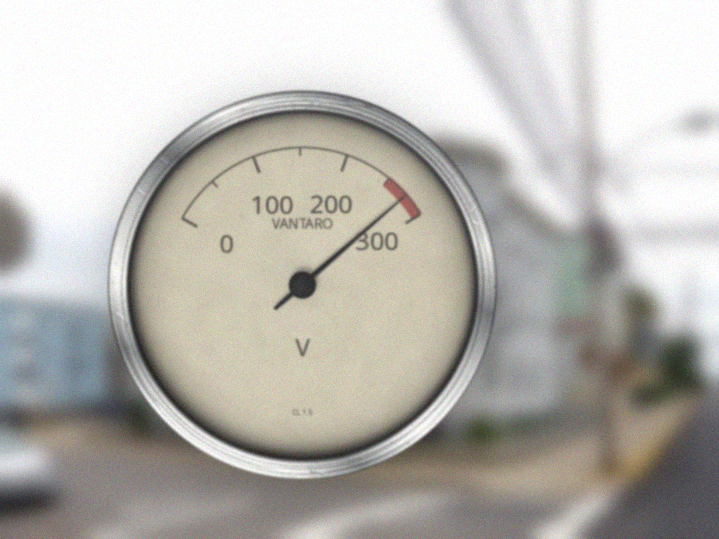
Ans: {"value": 275, "unit": "V"}
